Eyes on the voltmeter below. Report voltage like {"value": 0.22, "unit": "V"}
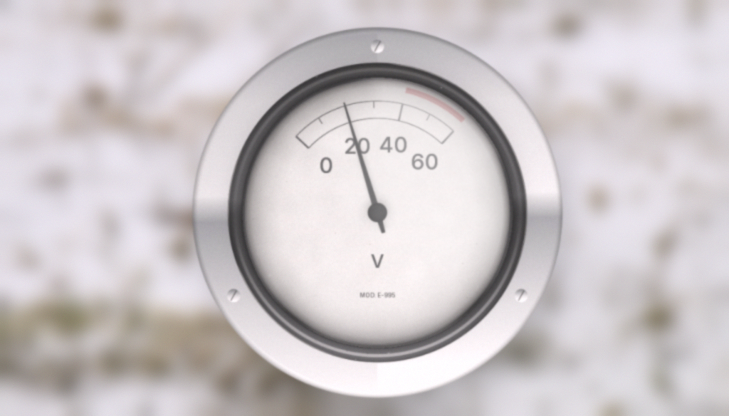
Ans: {"value": 20, "unit": "V"}
